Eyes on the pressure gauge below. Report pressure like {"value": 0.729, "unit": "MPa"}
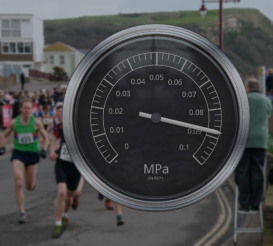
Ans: {"value": 0.088, "unit": "MPa"}
